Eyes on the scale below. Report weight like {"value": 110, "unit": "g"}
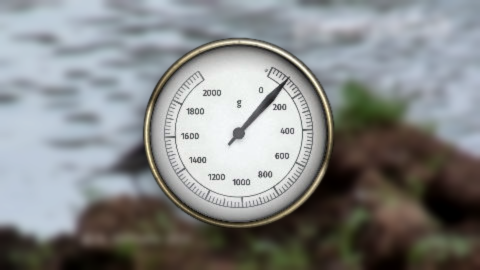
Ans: {"value": 100, "unit": "g"}
